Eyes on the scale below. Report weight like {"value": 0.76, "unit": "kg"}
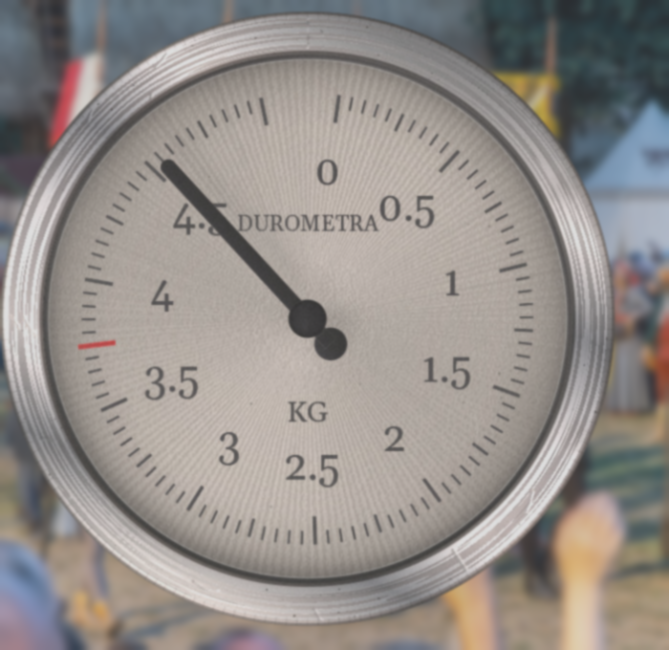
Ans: {"value": 4.55, "unit": "kg"}
